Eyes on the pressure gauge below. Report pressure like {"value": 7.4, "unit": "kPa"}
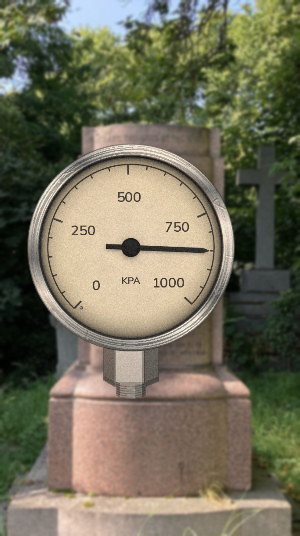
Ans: {"value": 850, "unit": "kPa"}
